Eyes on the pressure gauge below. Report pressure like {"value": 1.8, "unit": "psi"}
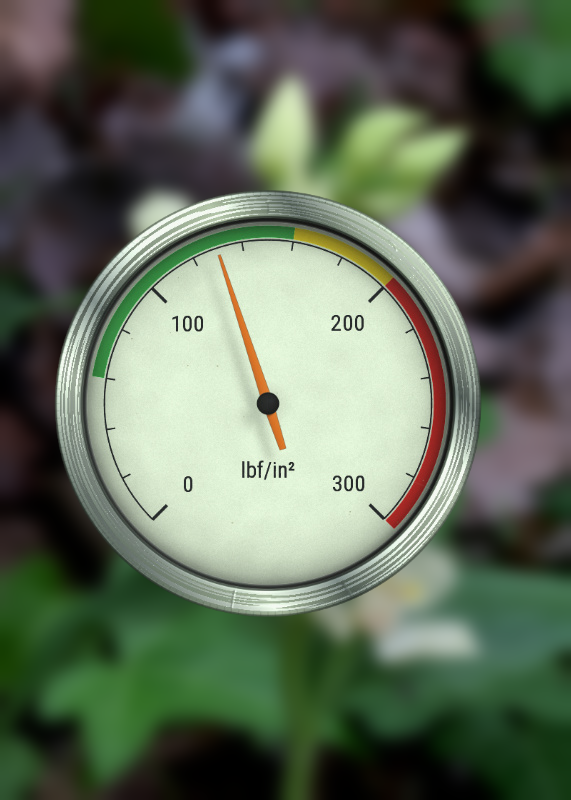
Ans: {"value": 130, "unit": "psi"}
